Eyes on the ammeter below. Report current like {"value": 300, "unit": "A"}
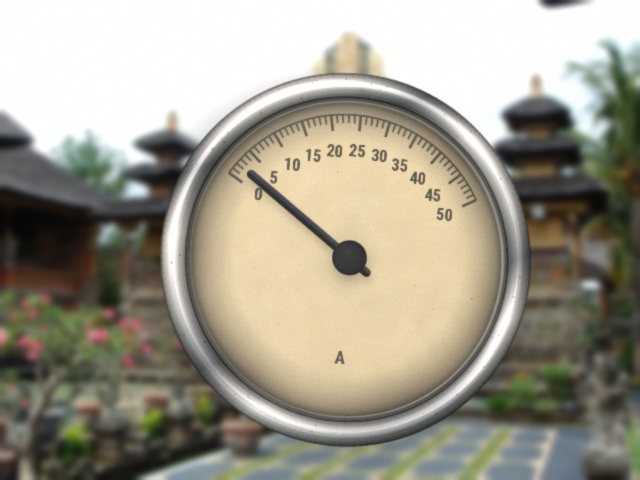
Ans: {"value": 2, "unit": "A"}
